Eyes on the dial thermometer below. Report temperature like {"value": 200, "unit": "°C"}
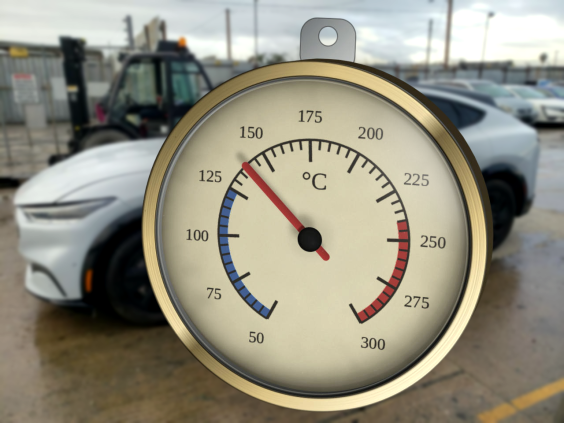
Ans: {"value": 140, "unit": "°C"}
